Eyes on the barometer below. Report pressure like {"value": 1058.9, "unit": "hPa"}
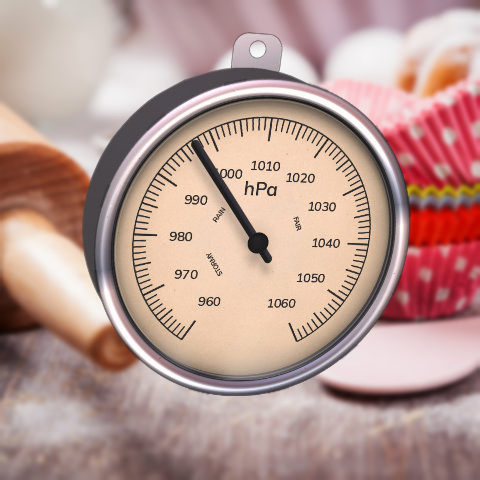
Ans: {"value": 997, "unit": "hPa"}
